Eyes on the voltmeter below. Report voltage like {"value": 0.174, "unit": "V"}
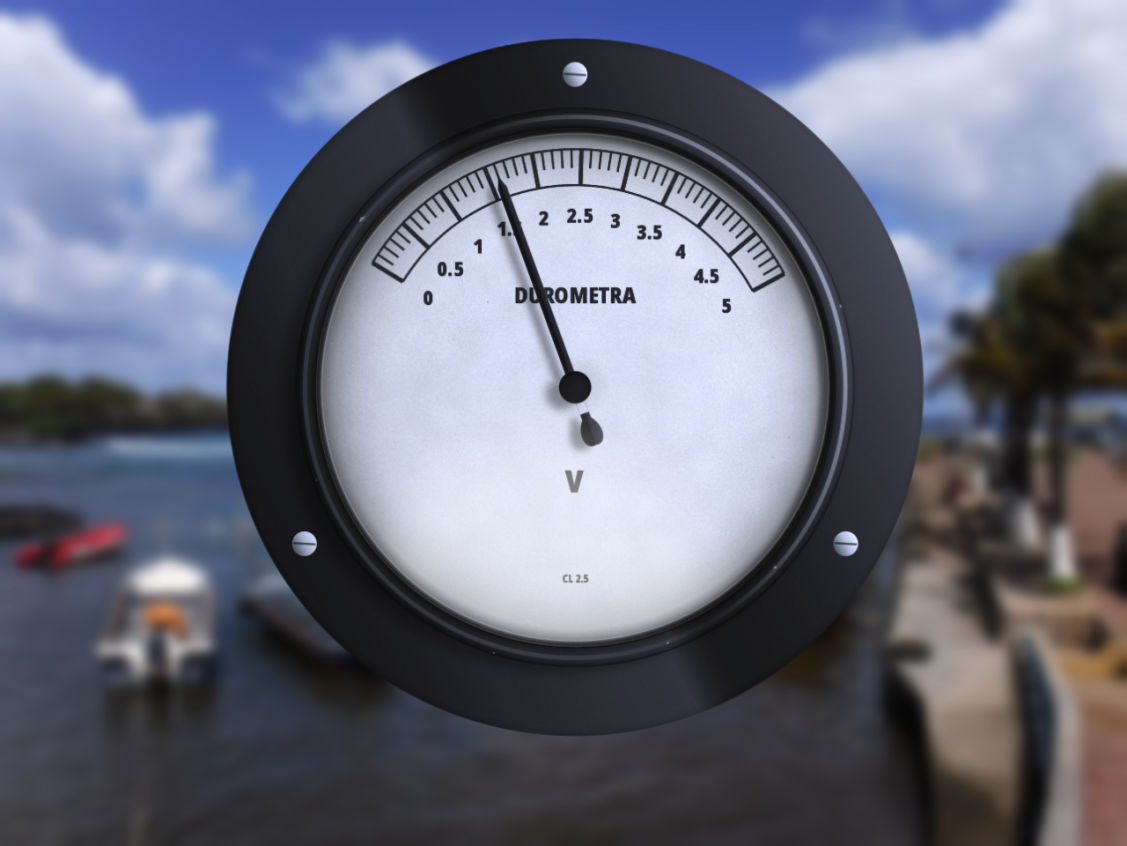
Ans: {"value": 1.6, "unit": "V"}
